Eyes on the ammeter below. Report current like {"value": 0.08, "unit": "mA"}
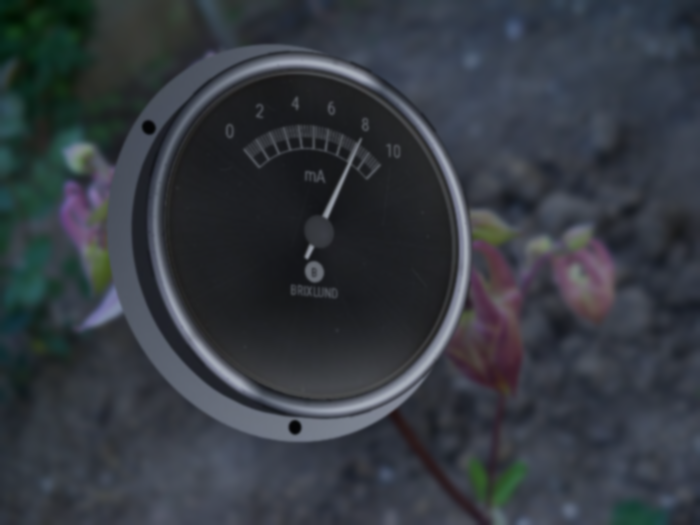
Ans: {"value": 8, "unit": "mA"}
